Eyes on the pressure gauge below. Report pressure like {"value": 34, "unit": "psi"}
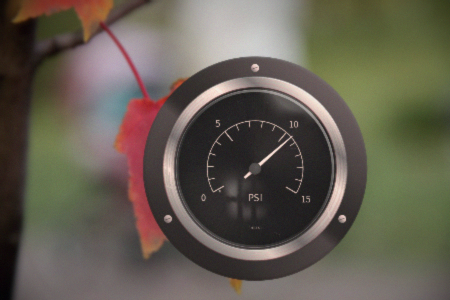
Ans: {"value": 10.5, "unit": "psi"}
